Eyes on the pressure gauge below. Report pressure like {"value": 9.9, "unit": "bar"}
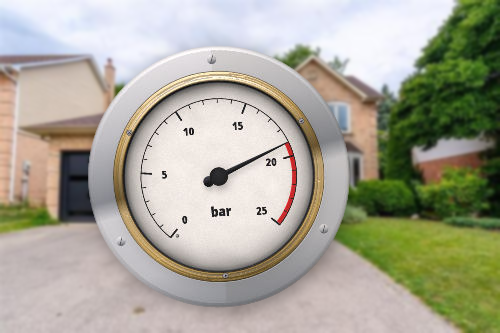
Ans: {"value": 19, "unit": "bar"}
